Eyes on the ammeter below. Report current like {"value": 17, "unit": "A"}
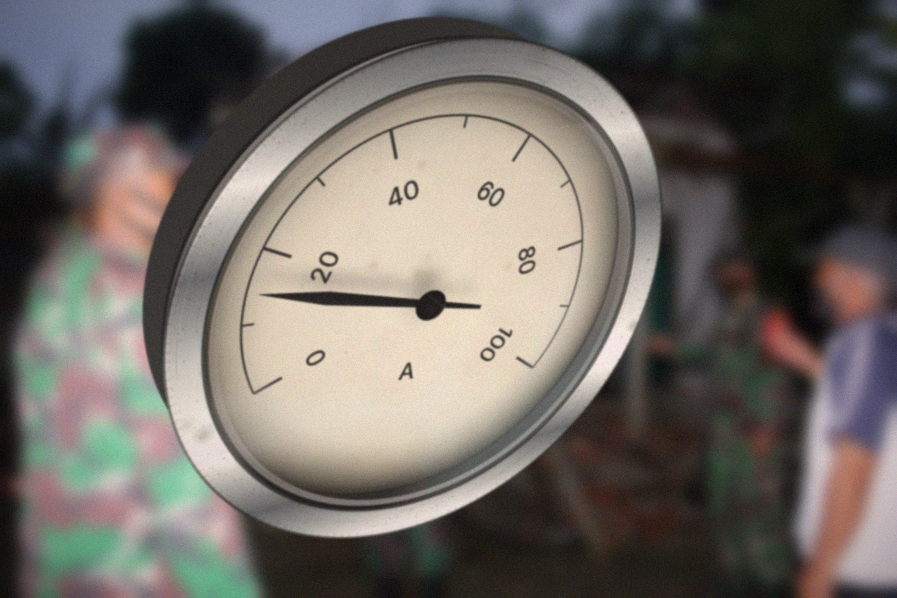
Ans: {"value": 15, "unit": "A"}
